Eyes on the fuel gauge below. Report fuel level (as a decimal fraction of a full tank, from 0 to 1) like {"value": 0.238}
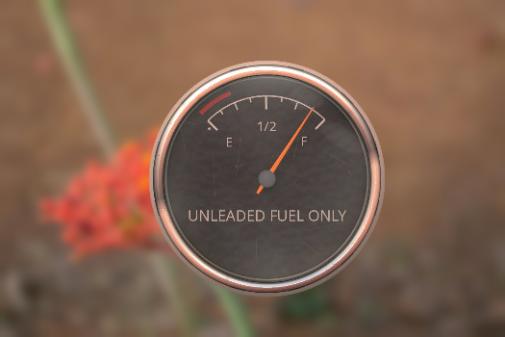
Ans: {"value": 0.875}
